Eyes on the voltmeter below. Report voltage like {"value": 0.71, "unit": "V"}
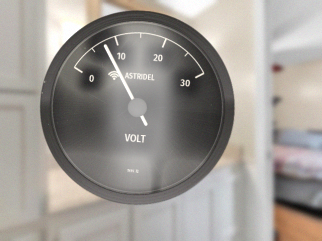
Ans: {"value": 7.5, "unit": "V"}
